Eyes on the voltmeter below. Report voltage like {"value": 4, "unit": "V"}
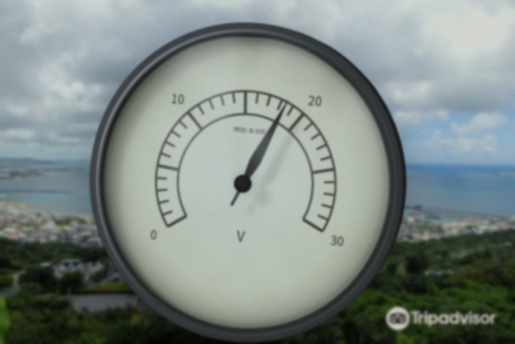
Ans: {"value": 18.5, "unit": "V"}
